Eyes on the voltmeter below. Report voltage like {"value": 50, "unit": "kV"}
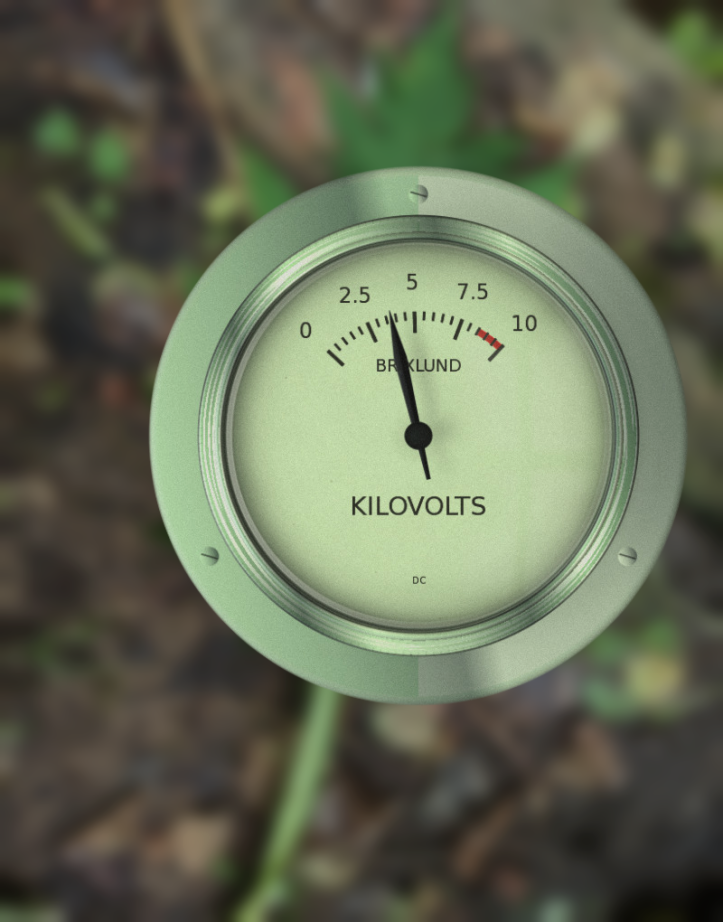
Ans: {"value": 3.75, "unit": "kV"}
